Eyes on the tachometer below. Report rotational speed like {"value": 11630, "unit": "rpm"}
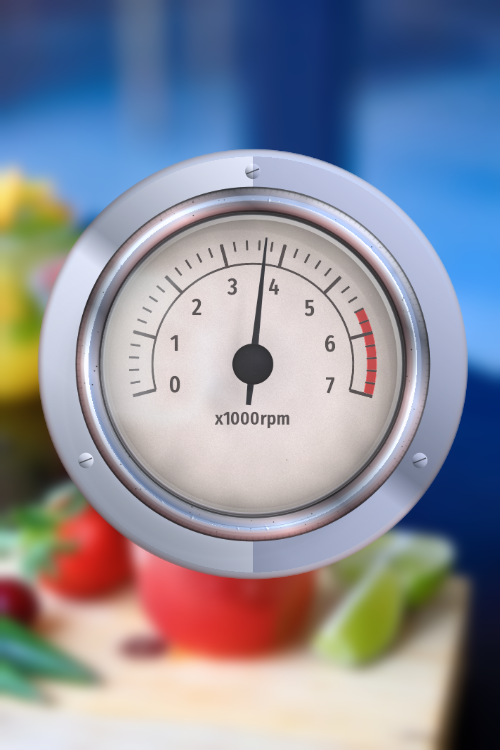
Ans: {"value": 3700, "unit": "rpm"}
